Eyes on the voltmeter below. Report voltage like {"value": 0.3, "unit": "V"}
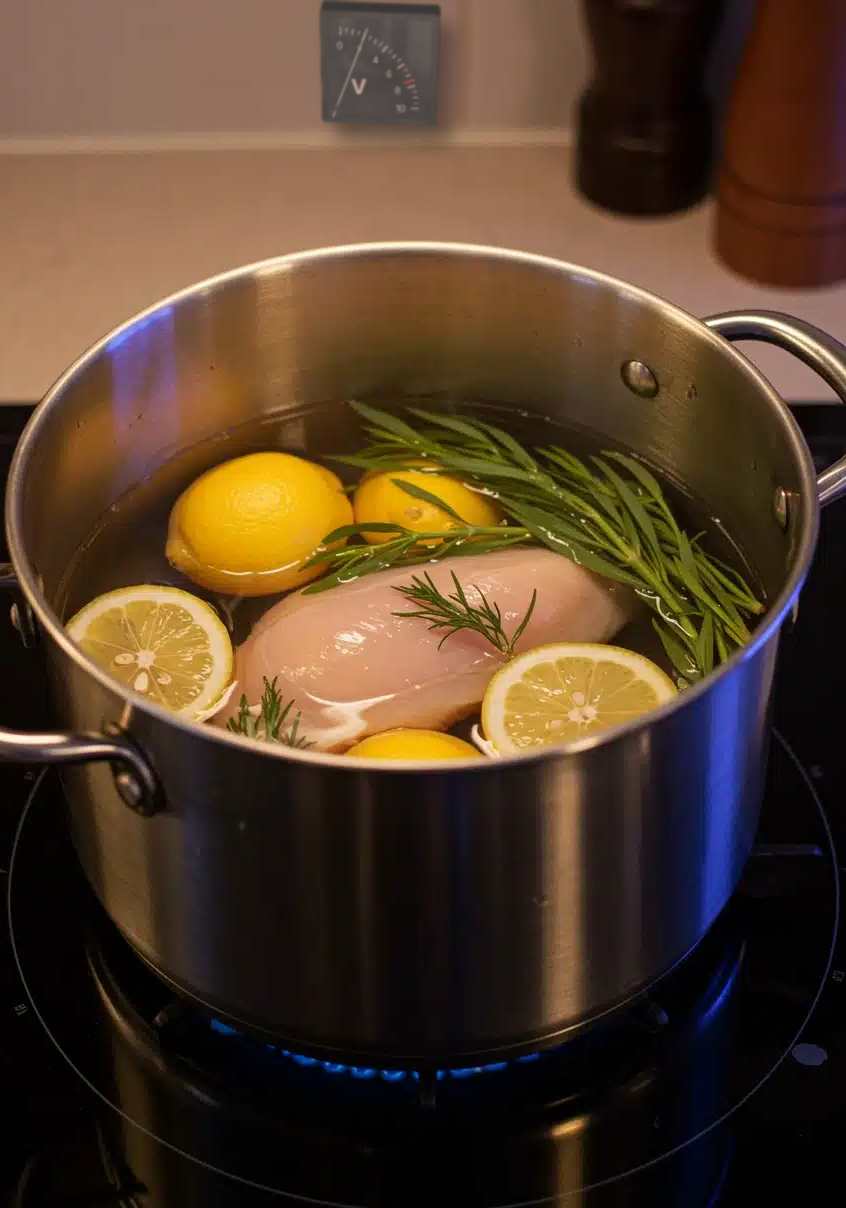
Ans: {"value": 2, "unit": "V"}
